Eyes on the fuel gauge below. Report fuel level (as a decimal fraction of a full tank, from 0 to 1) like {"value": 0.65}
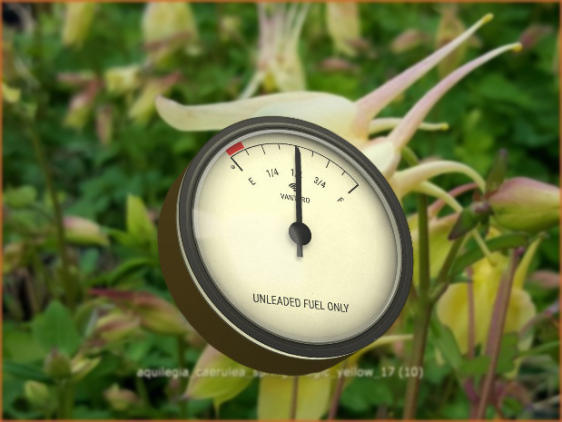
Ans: {"value": 0.5}
